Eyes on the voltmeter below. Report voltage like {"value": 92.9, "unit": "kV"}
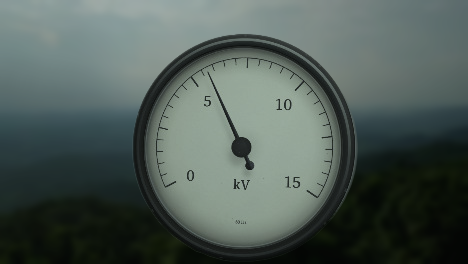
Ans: {"value": 5.75, "unit": "kV"}
